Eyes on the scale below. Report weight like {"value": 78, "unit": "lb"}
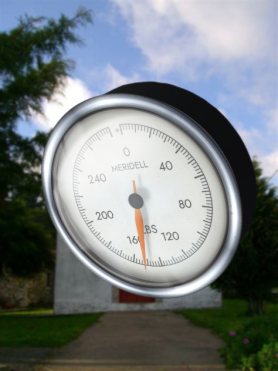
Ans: {"value": 150, "unit": "lb"}
